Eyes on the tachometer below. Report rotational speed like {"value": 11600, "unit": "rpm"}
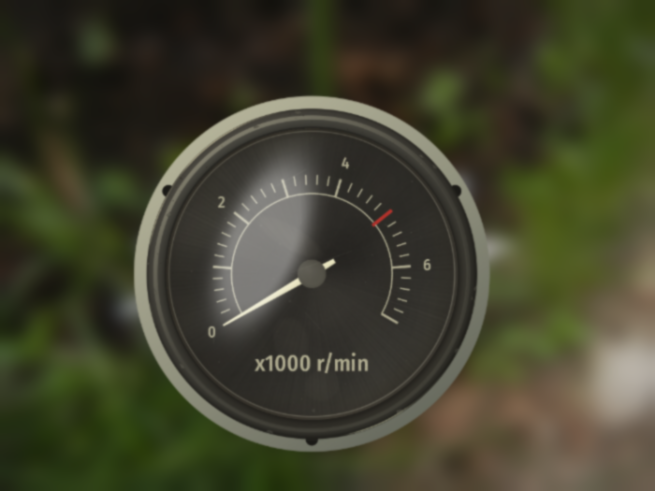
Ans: {"value": 0, "unit": "rpm"}
